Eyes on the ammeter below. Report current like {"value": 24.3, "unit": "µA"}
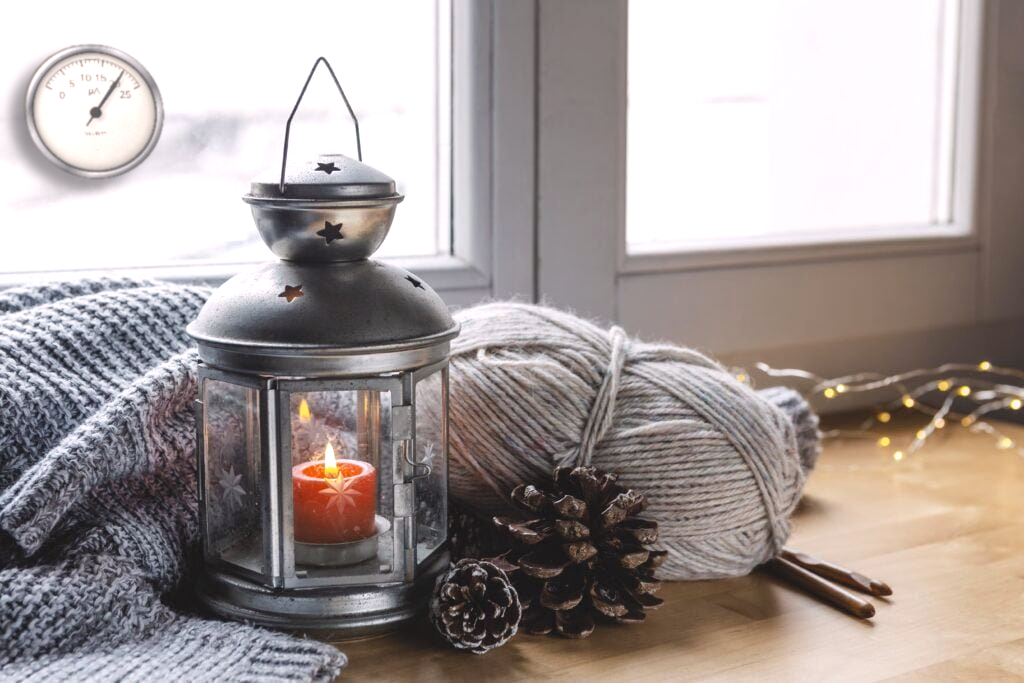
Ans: {"value": 20, "unit": "µA"}
